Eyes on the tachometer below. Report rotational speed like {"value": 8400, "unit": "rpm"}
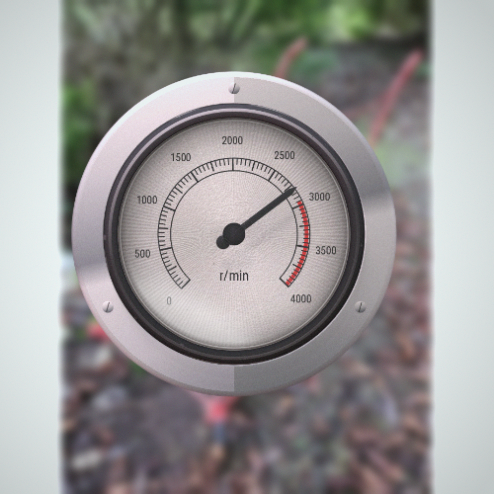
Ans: {"value": 2800, "unit": "rpm"}
